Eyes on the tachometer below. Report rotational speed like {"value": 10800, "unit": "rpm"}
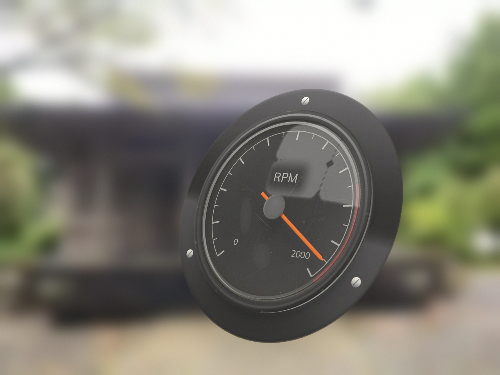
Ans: {"value": 1900, "unit": "rpm"}
